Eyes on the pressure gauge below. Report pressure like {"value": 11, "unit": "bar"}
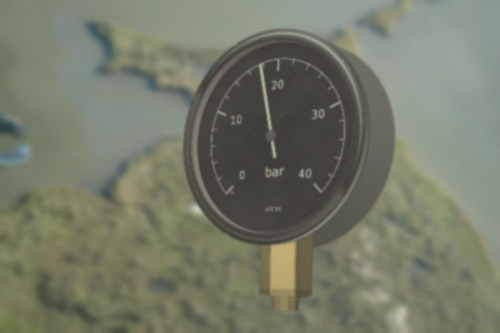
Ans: {"value": 18, "unit": "bar"}
